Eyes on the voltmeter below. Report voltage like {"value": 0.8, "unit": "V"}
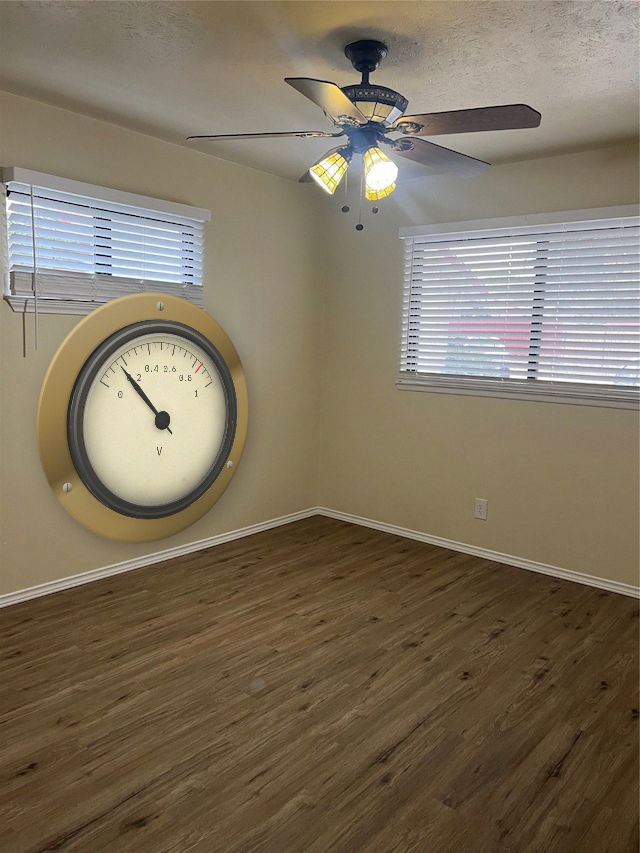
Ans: {"value": 0.15, "unit": "V"}
